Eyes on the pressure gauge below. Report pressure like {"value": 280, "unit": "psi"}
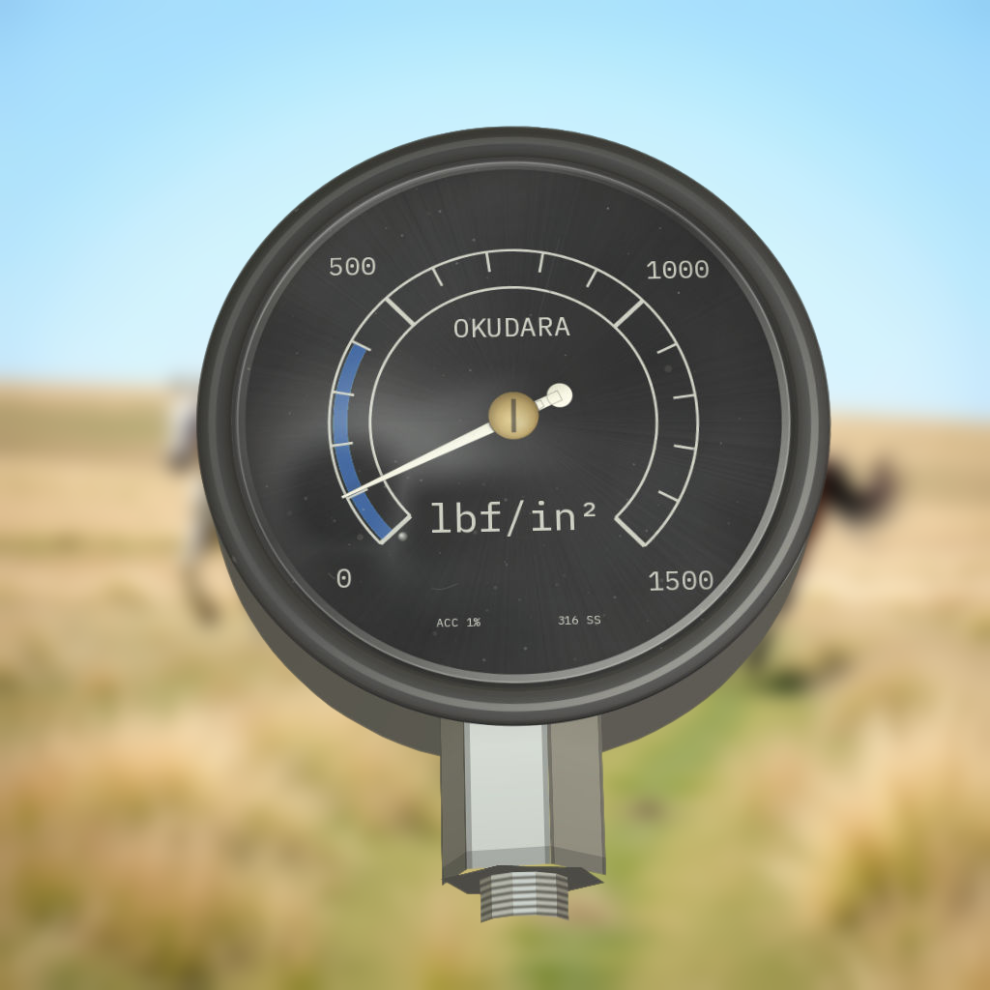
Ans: {"value": 100, "unit": "psi"}
